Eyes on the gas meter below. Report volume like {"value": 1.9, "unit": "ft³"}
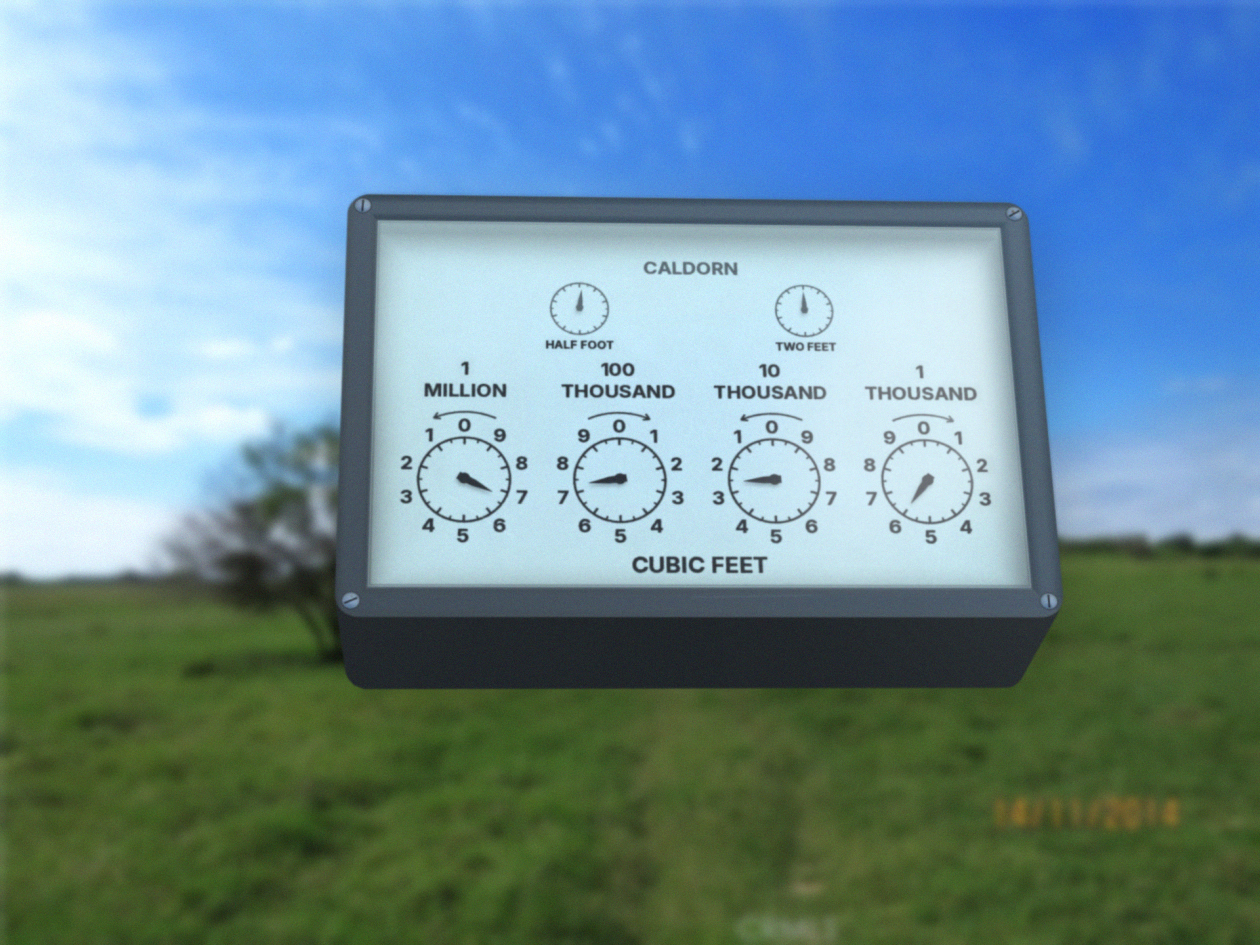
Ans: {"value": 672600, "unit": "ft³"}
